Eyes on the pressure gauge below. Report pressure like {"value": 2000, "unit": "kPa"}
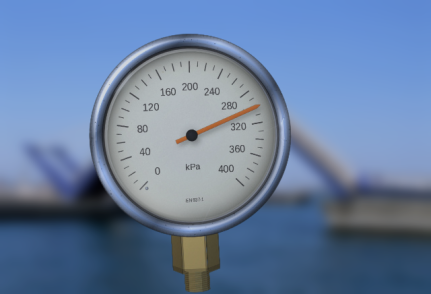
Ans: {"value": 300, "unit": "kPa"}
